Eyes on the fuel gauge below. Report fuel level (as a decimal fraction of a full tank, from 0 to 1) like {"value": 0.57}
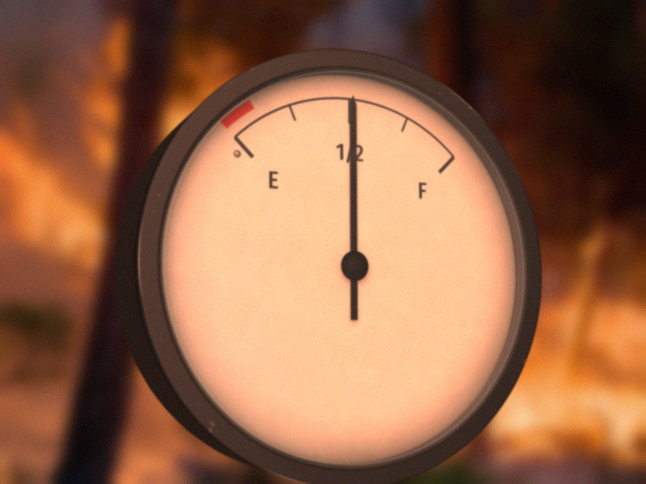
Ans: {"value": 0.5}
